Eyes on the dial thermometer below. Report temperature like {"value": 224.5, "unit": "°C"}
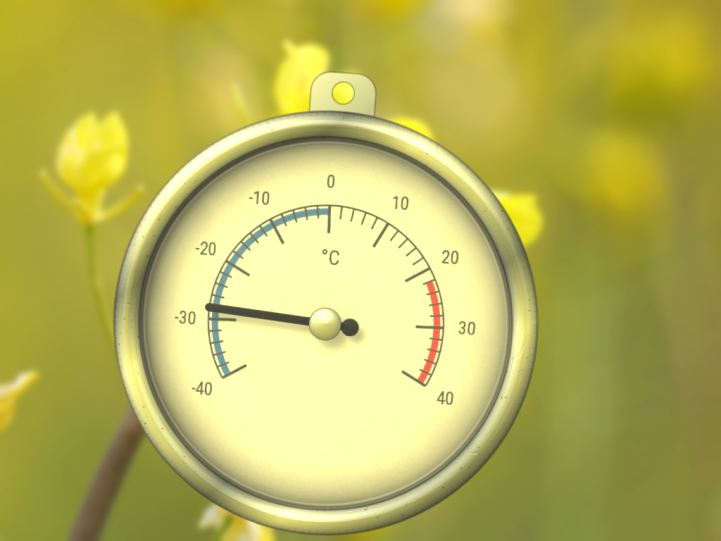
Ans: {"value": -28, "unit": "°C"}
